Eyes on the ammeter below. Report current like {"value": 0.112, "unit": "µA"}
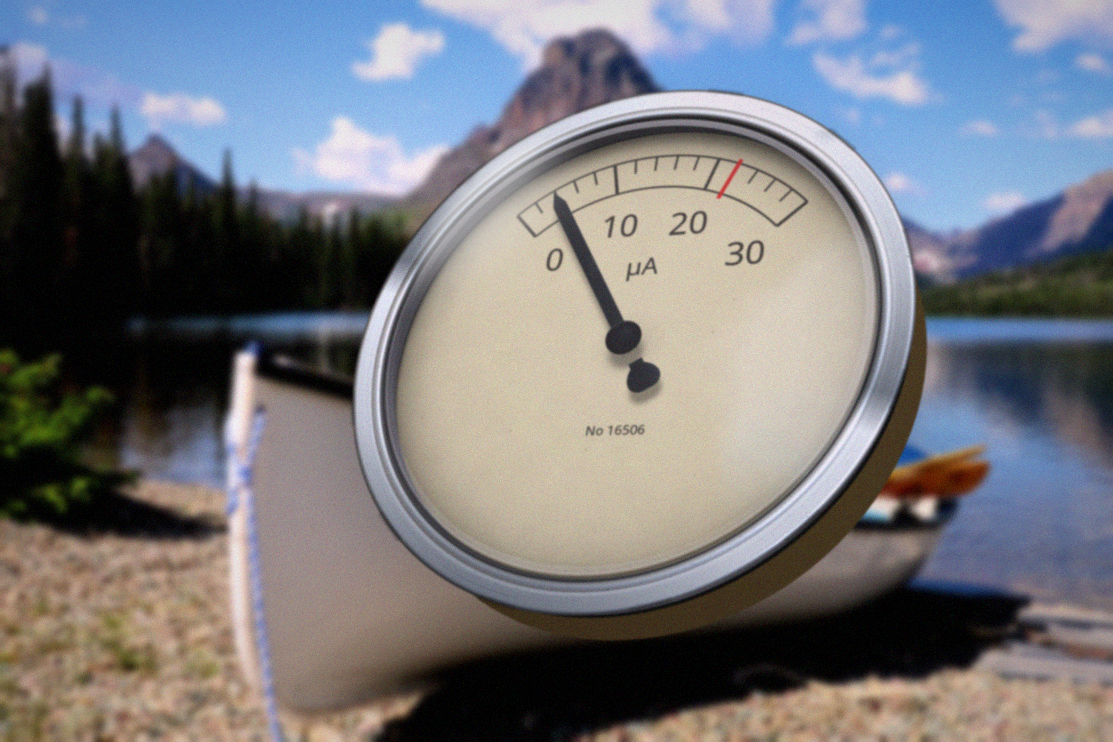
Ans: {"value": 4, "unit": "µA"}
